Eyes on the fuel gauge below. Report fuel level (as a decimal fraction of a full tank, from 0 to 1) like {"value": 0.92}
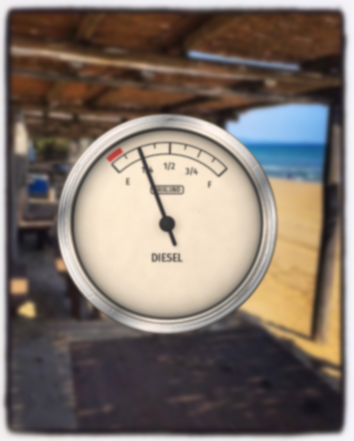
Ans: {"value": 0.25}
